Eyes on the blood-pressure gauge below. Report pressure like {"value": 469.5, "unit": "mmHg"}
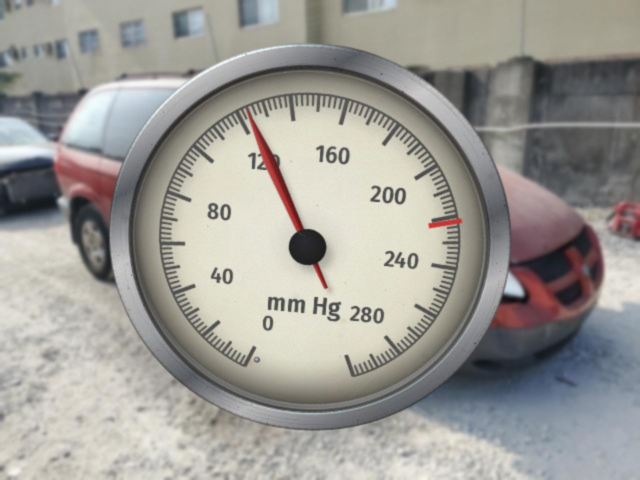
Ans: {"value": 124, "unit": "mmHg"}
